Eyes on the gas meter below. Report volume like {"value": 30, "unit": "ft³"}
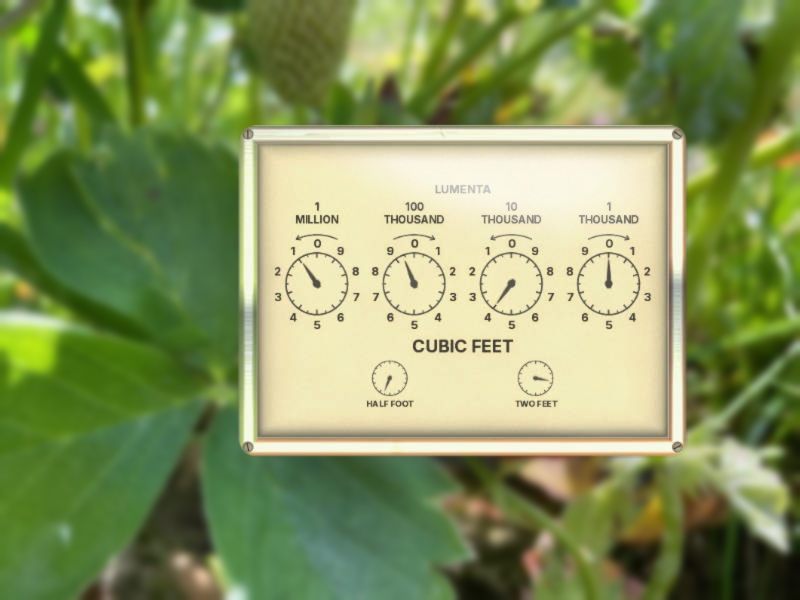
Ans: {"value": 94000, "unit": "ft³"}
